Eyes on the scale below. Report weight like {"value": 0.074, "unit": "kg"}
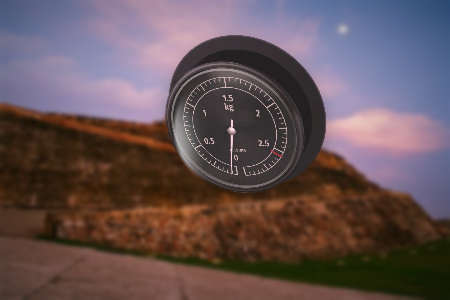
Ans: {"value": 0.05, "unit": "kg"}
